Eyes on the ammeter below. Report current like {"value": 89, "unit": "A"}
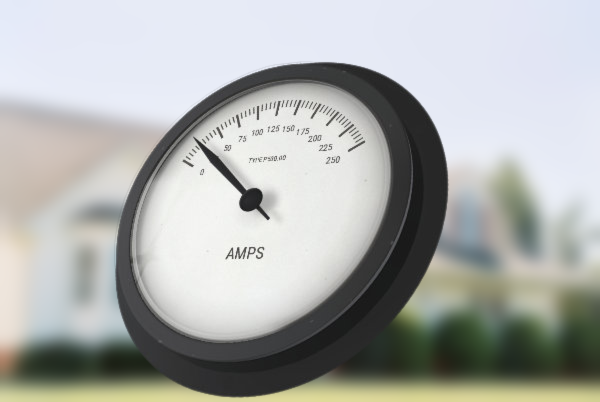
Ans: {"value": 25, "unit": "A"}
